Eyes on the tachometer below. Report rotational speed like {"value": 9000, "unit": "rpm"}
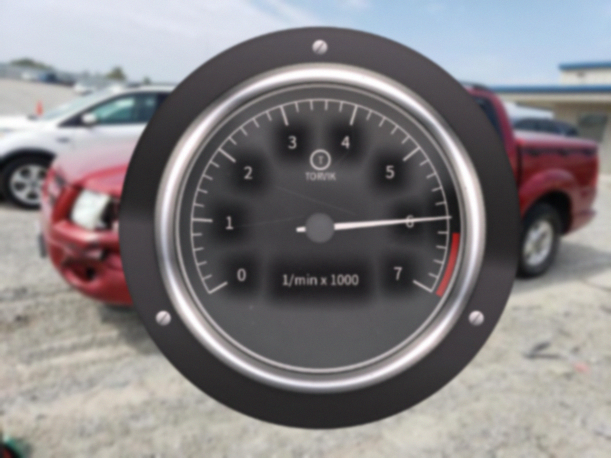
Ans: {"value": 6000, "unit": "rpm"}
